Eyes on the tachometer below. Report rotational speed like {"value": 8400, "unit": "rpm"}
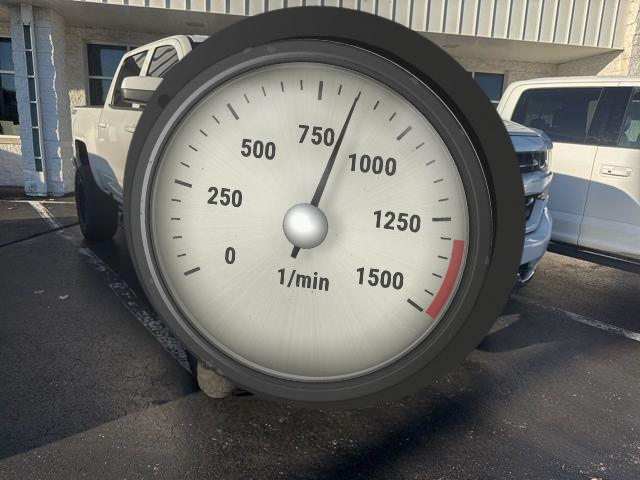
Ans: {"value": 850, "unit": "rpm"}
